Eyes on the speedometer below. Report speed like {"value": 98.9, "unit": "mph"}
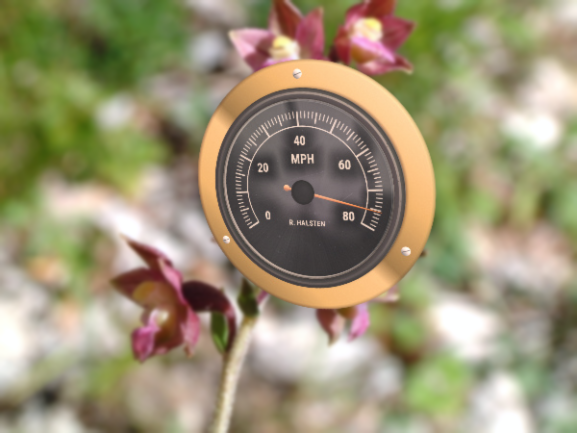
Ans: {"value": 75, "unit": "mph"}
